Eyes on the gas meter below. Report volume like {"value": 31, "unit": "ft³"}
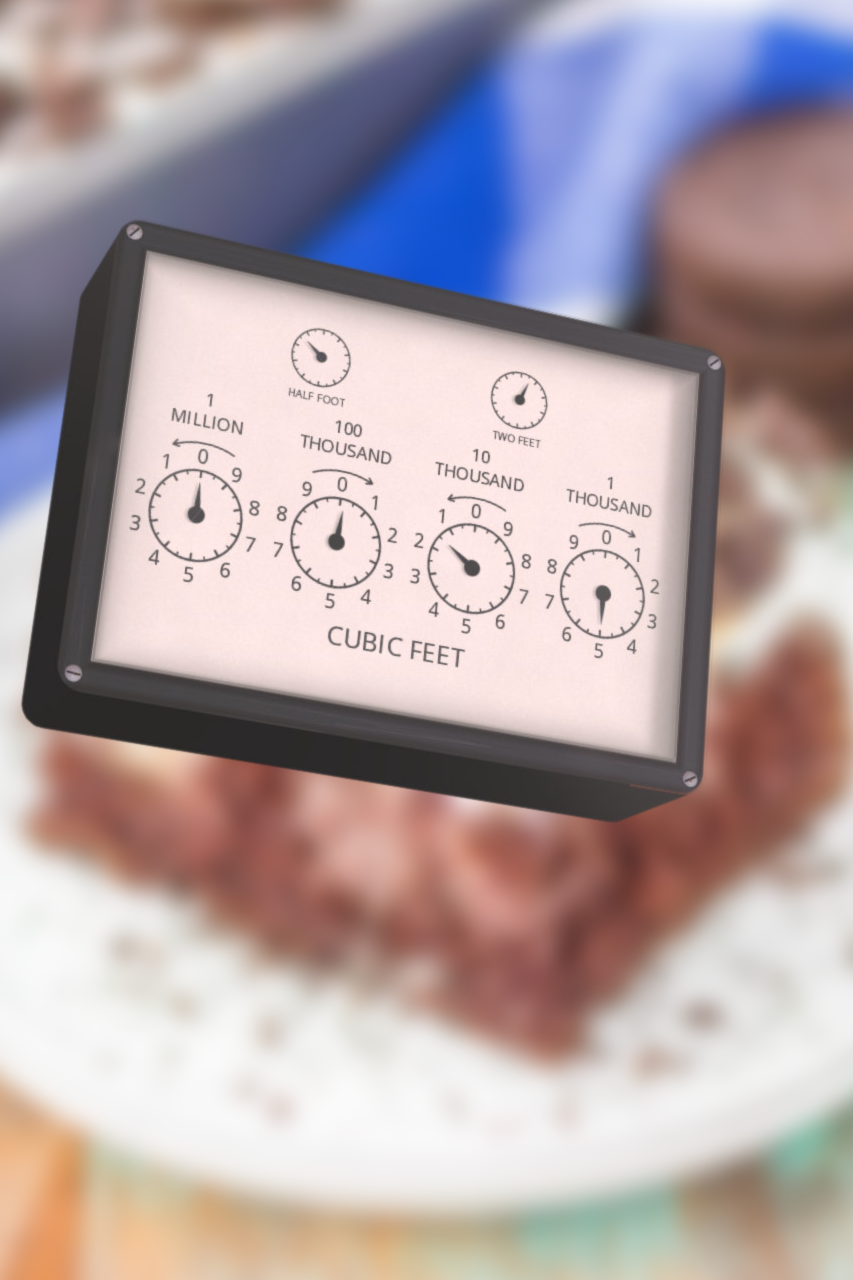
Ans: {"value": 1500, "unit": "ft³"}
